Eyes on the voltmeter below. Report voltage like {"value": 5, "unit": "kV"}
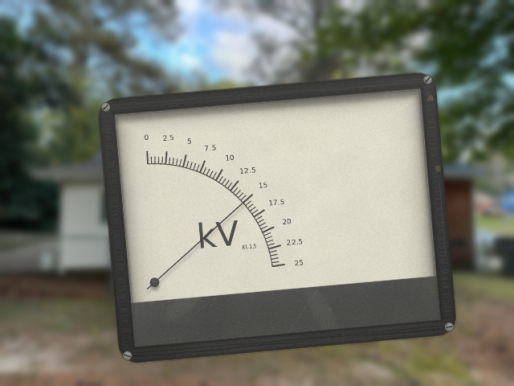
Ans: {"value": 15, "unit": "kV"}
